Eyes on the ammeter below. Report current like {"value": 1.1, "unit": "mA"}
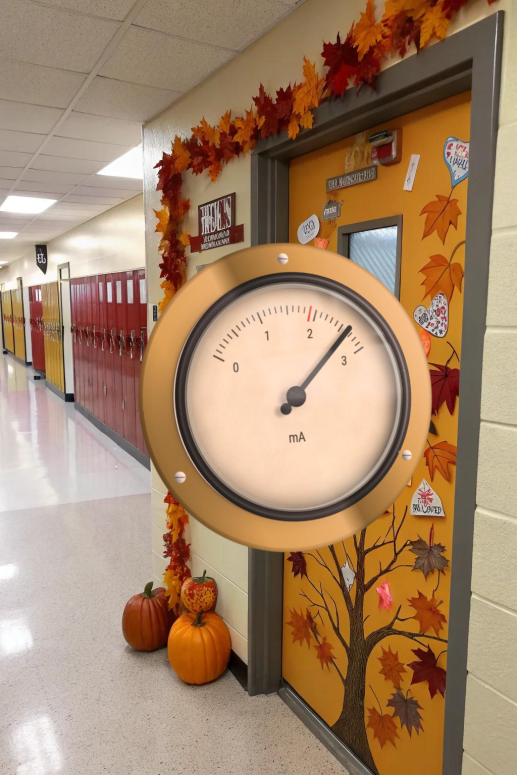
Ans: {"value": 2.6, "unit": "mA"}
